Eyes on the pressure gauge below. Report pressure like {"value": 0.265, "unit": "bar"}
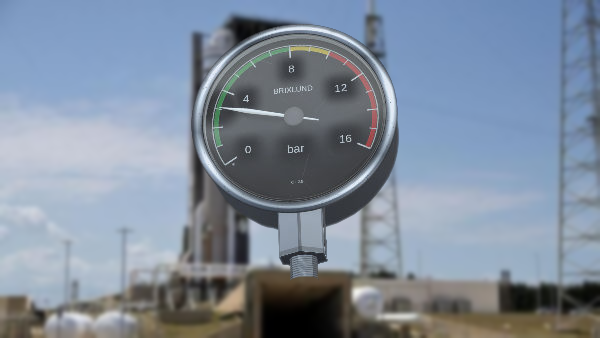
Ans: {"value": 3, "unit": "bar"}
